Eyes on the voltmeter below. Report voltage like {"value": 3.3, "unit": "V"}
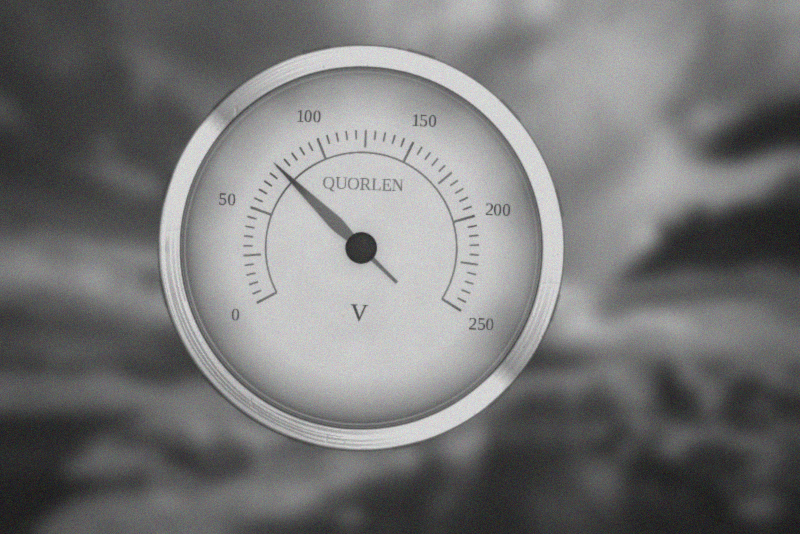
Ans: {"value": 75, "unit": "V"}
